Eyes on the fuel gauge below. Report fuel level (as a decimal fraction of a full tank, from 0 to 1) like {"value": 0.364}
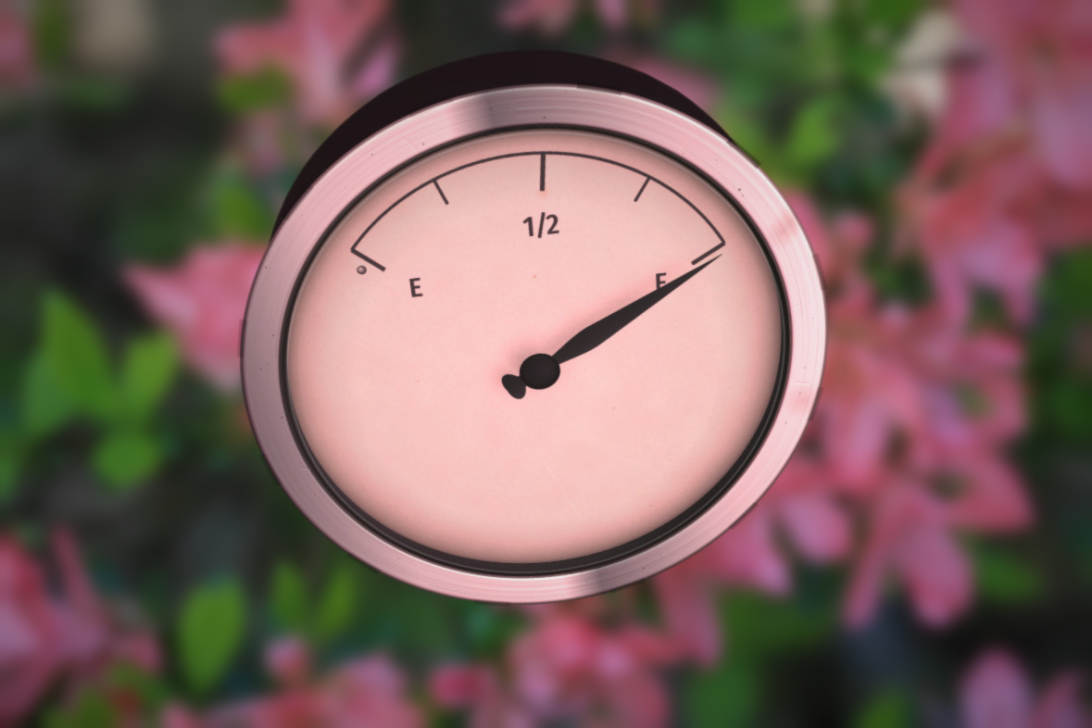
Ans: {"value": 1}
